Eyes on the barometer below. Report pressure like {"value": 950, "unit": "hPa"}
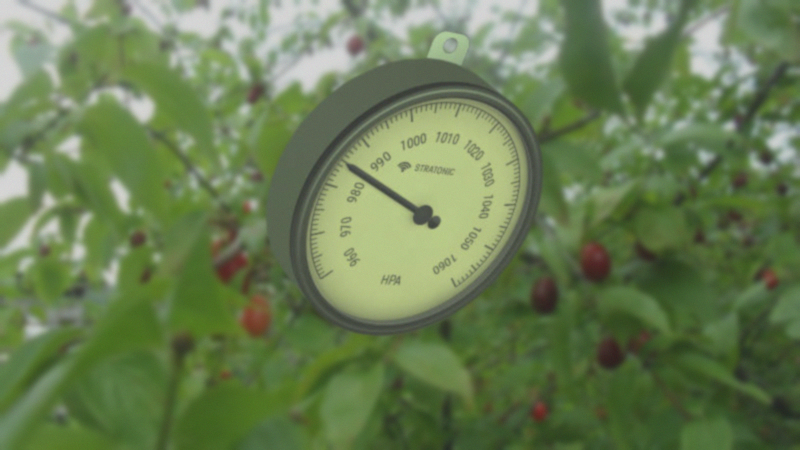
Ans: {"value": 985, "unit": "hPa"}
